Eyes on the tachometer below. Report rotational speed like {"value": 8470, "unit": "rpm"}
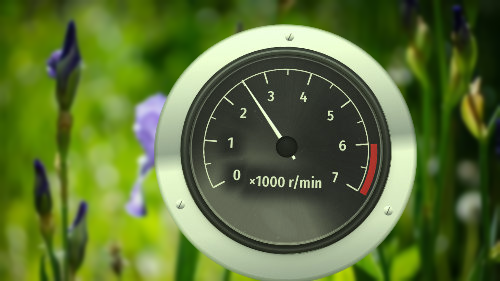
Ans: {"value": 2500, "unit": "rpm"}
